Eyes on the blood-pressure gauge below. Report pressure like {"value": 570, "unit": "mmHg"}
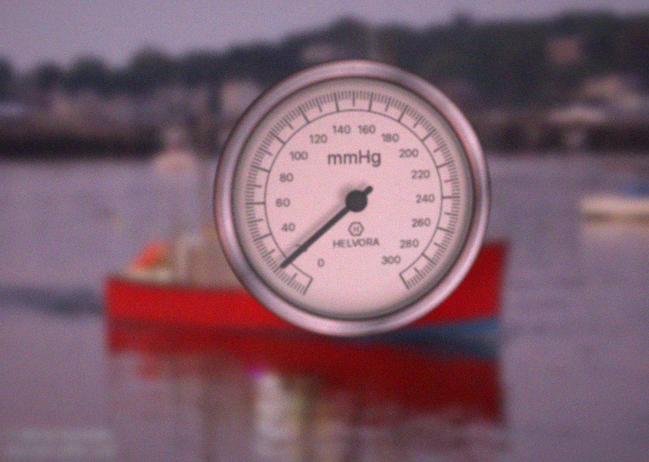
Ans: {"value": 20, "unit": "mmHg"}
